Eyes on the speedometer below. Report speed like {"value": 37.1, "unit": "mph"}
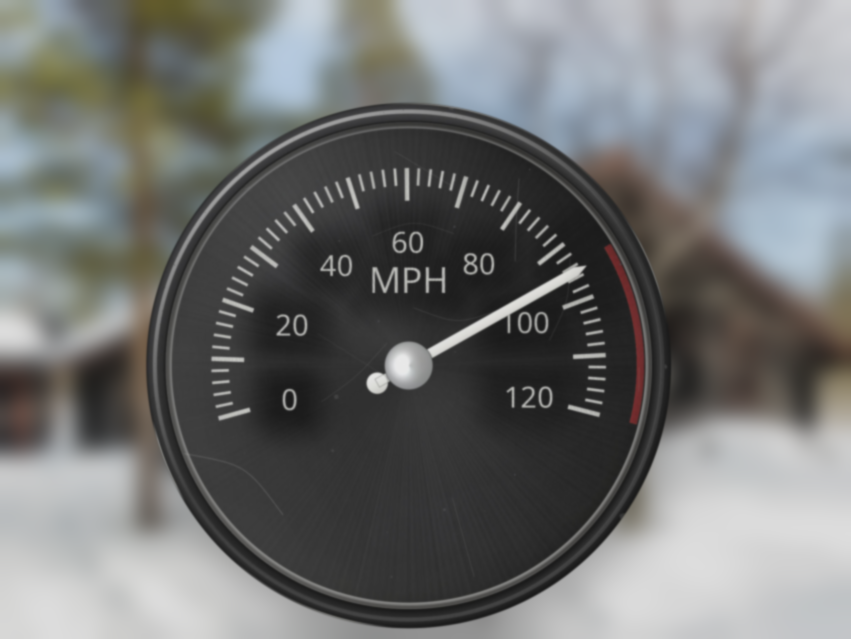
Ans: {"value": 95, "unit": "mph"}
